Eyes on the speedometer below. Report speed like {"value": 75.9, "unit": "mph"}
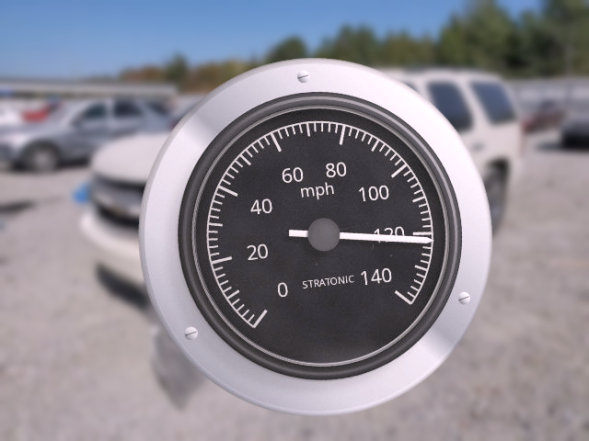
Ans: {"value": 122, "unit": "mph"}
